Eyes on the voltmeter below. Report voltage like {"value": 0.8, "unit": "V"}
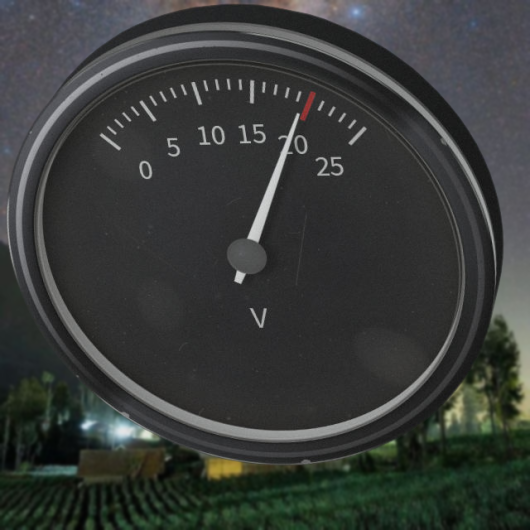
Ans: {"value": 19.5, "unit": "V"}
